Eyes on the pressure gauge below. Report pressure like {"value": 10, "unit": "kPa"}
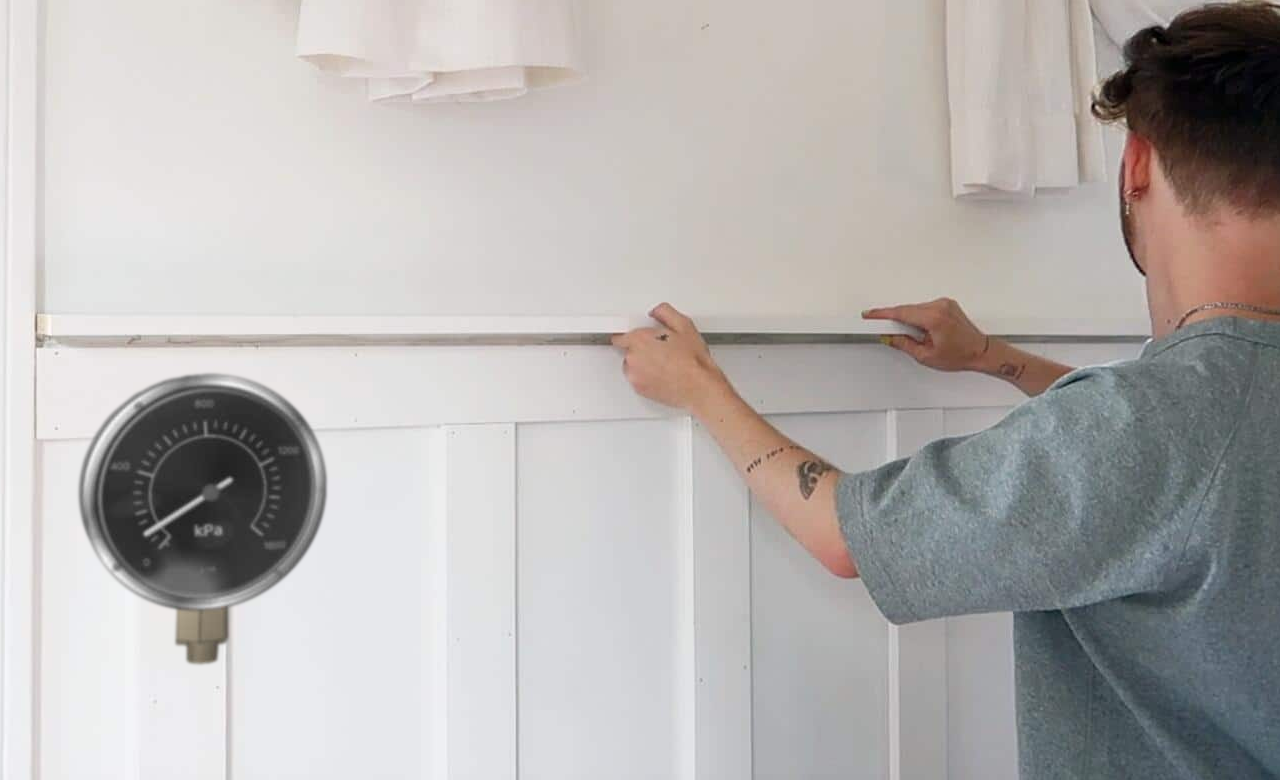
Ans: {"value": 100, "unit": "kPa"}
